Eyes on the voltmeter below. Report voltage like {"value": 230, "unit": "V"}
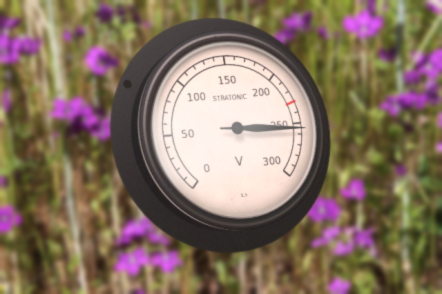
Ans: {"value": 255, "unit": "V"}
